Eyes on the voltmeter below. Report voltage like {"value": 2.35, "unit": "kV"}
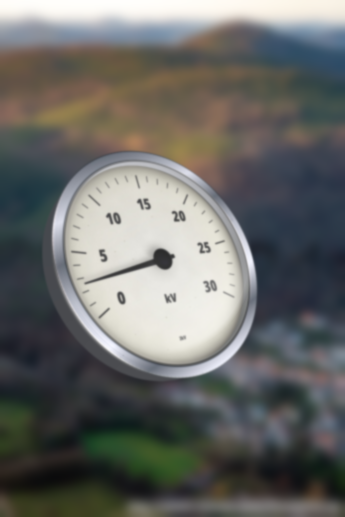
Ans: {"value": 2.5, "unit": "kV"}
